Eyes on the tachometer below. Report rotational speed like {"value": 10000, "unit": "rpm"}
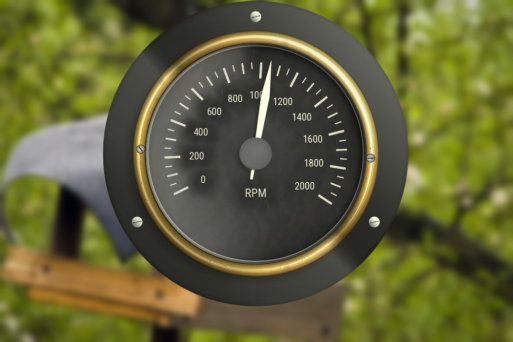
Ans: {"value": 1050, "unit": "rpm"}
